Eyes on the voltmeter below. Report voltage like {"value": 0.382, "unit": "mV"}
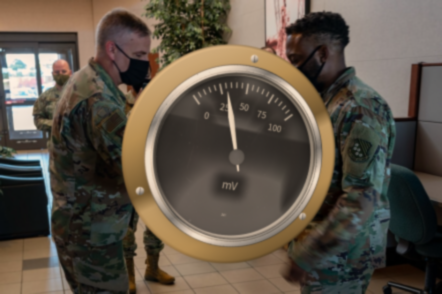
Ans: {"value": 30, "unit": "mV"}
